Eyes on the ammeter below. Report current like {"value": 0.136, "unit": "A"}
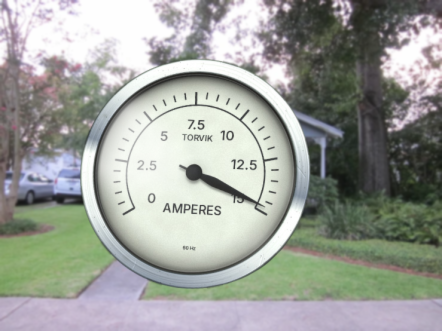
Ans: {"value": 14.75, "unit": "A"}
